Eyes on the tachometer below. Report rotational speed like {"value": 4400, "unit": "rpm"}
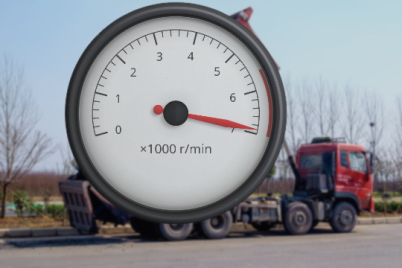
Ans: {"value": 6900, "unit": "rpm"}
